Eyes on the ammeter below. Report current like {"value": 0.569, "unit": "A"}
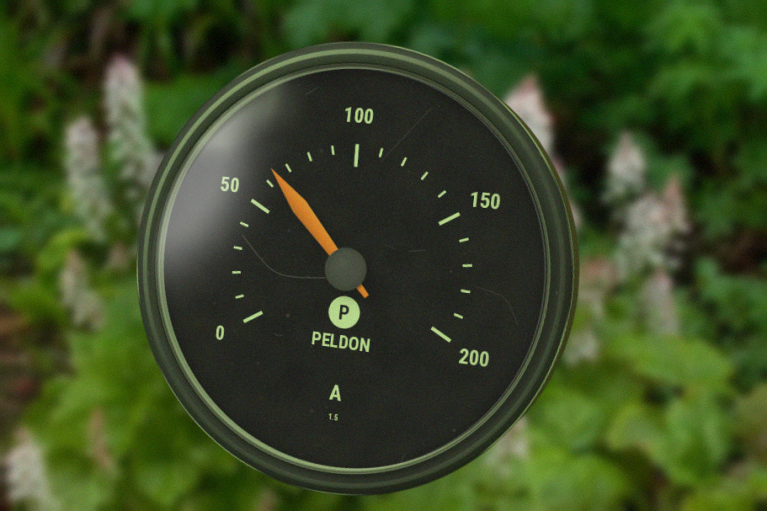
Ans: {"value": 65, "unit": "A"}
